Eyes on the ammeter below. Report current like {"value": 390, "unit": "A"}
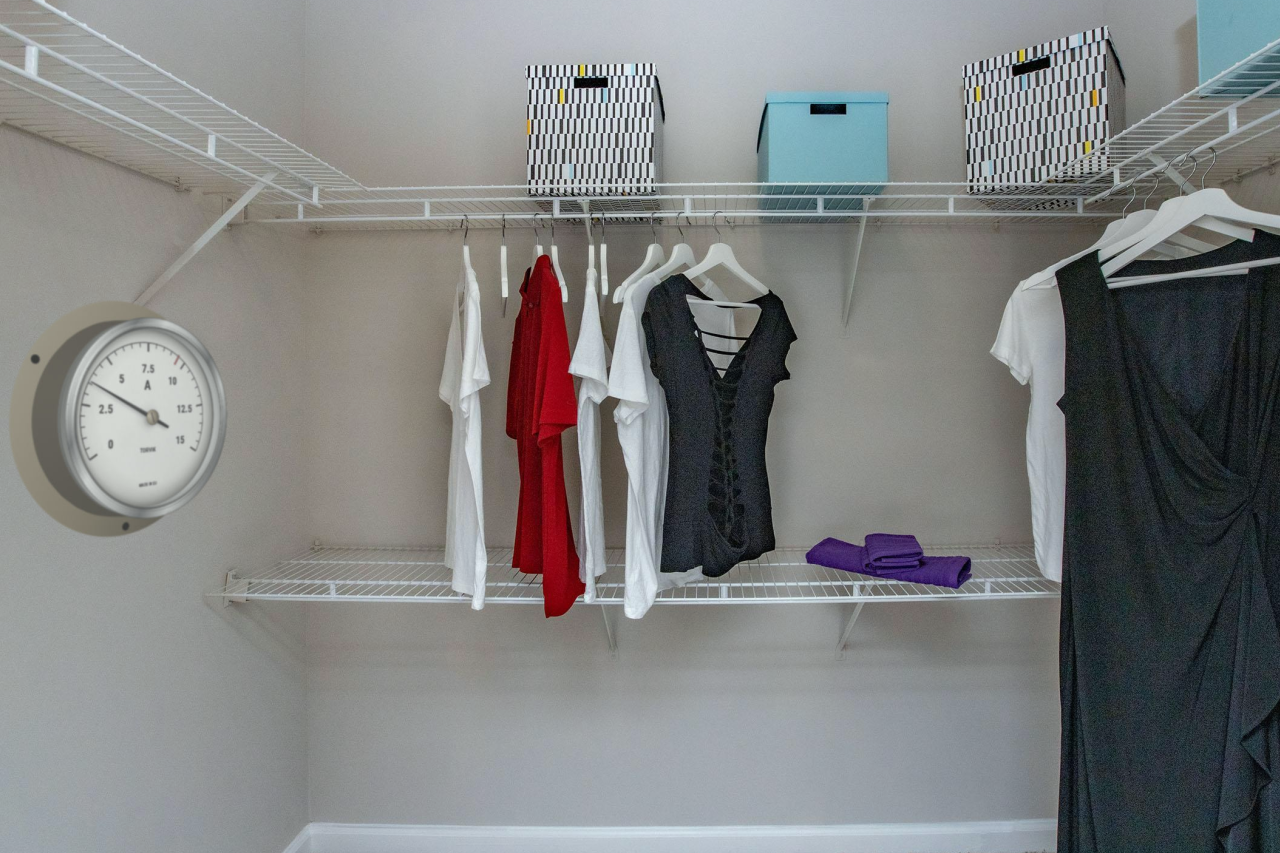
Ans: {"value": 3.5, "unit": "A"}
